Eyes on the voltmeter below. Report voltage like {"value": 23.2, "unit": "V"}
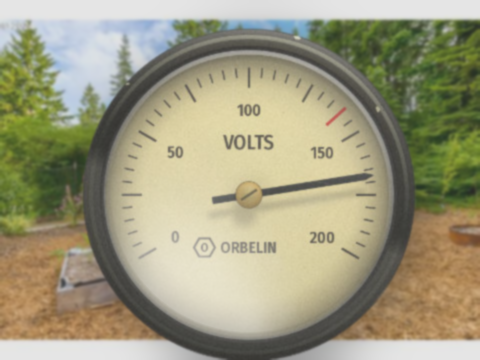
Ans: {"value": 167.5, "unit": "V"}
